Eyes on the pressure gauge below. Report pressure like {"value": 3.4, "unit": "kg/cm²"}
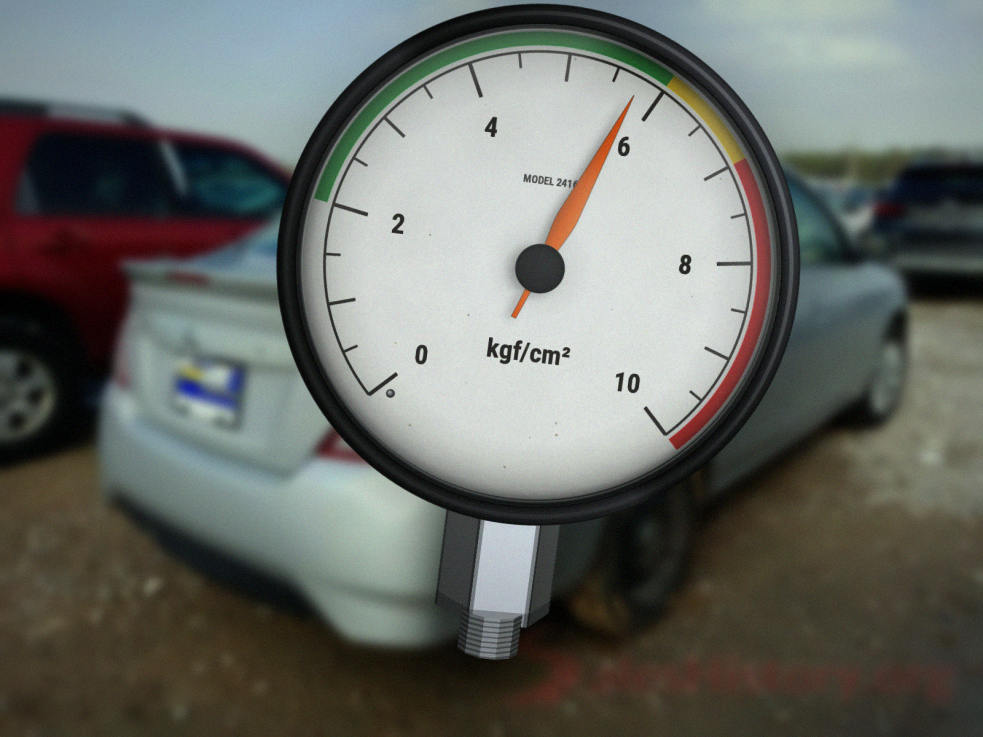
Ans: {"value": 5.75, "unit": "kg/cm²"}
